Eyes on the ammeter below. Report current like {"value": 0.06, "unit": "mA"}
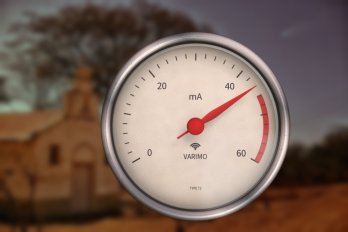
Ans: {"value": 44, "unit": "mA"}
